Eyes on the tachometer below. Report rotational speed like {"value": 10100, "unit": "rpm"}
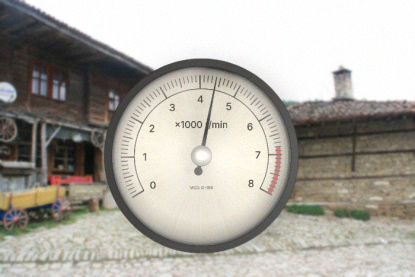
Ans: {"value": 4400, "unit": "rpm"}
